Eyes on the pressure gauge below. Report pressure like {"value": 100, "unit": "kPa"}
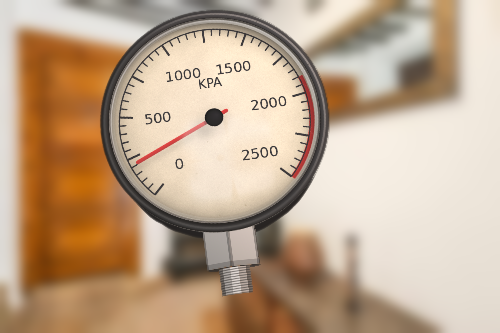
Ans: {"value": 200, "unit": "kPa"}
